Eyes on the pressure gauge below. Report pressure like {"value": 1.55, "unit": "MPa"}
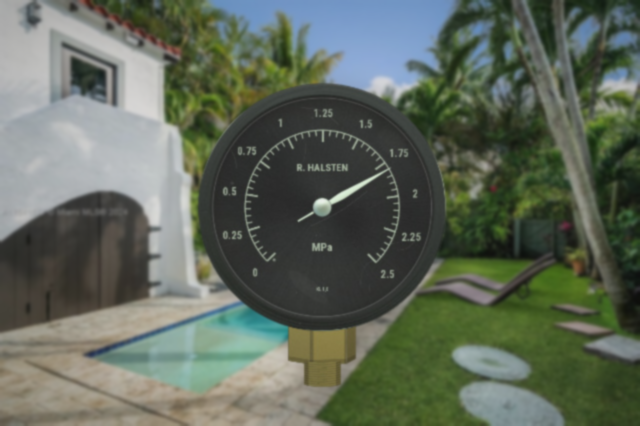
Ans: {"value": 1.8, "unit": "MPa"}
